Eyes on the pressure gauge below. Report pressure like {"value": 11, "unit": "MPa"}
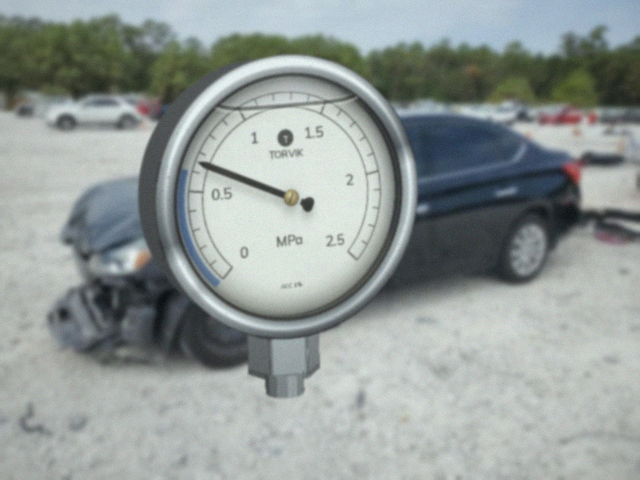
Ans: {"value": 0.65, "unit": "MPa"}
